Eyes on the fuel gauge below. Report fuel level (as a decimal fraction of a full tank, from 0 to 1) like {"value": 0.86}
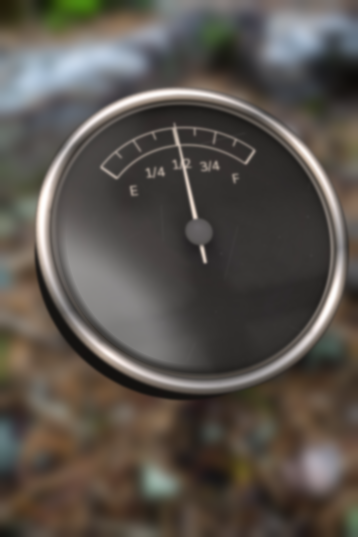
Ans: {"value": 0.5}
